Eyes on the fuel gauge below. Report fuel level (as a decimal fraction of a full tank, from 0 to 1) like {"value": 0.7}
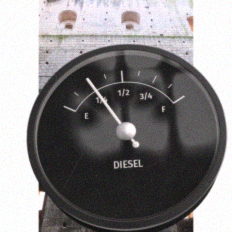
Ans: {"value": 0.25}
